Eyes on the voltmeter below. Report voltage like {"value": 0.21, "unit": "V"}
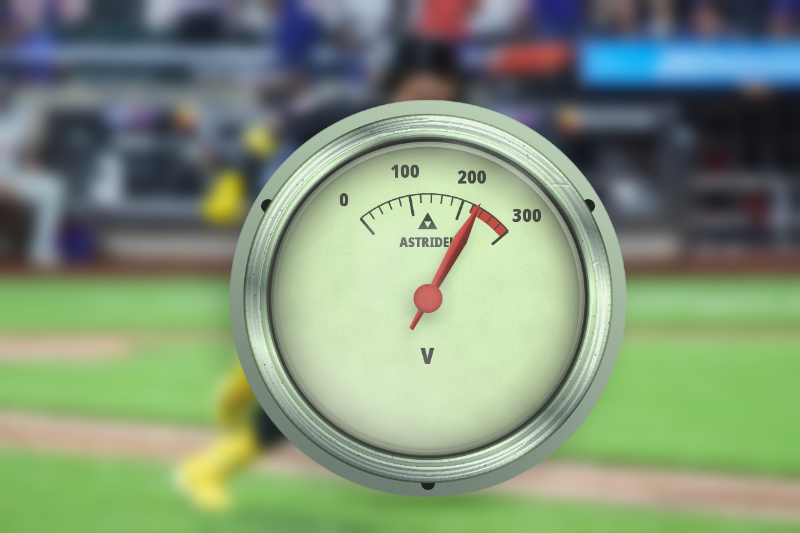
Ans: {"value": 230, "unit": "V"}
